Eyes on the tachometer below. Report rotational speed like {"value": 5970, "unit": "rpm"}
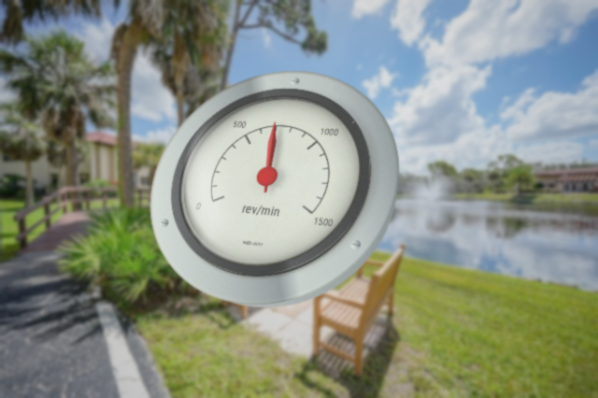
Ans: {"value": 700, "unit": "rpm"}
